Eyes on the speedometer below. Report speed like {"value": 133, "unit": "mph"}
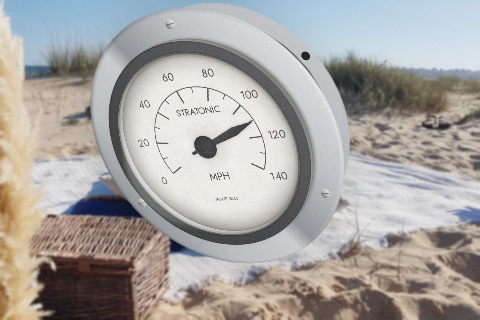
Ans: {"value": 110, "unit": "mph"}
